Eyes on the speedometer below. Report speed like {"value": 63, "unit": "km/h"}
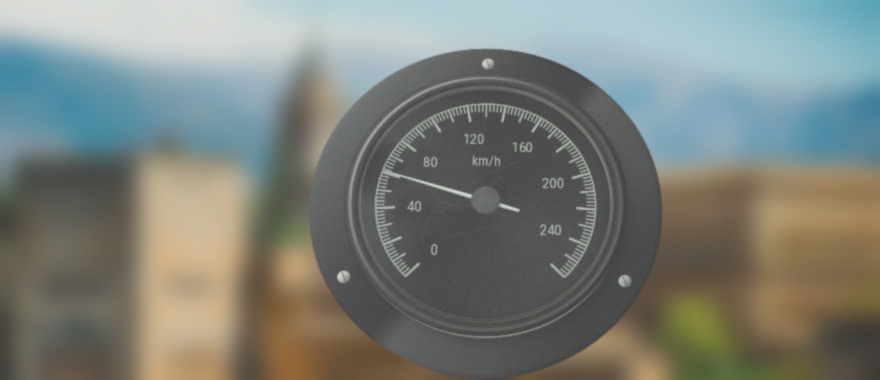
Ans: {"value": 60, "unit": "km/h"}
